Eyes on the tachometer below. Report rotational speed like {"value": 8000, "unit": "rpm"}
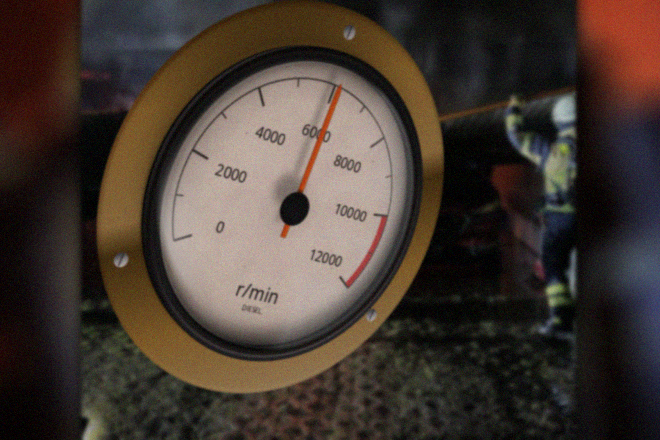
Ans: {"value": 6000, "unit": "rpm"}
